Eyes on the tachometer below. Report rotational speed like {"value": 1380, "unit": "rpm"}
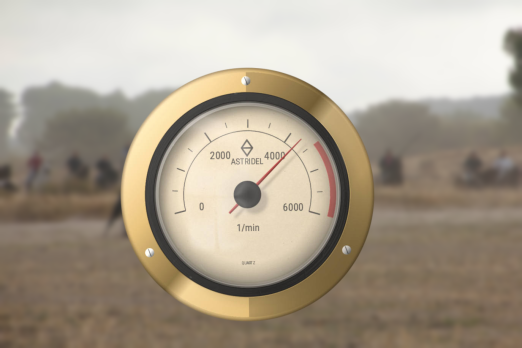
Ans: {"value": 4250, "unit": "rpm"}
